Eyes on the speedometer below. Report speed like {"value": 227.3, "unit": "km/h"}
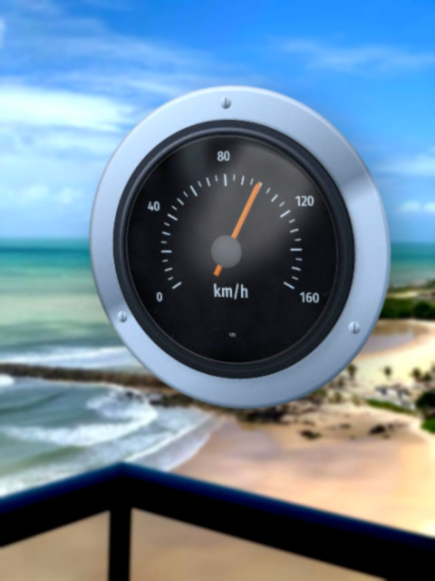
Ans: {"value": 100, "unit": "km/h"}
